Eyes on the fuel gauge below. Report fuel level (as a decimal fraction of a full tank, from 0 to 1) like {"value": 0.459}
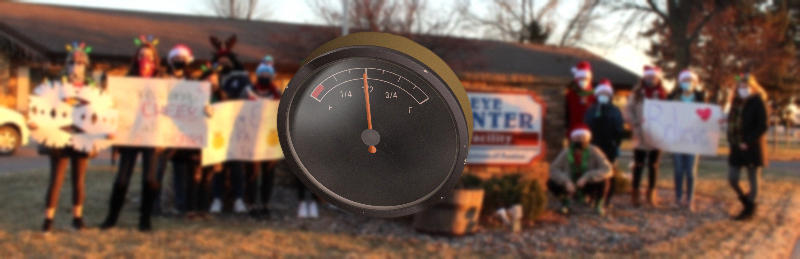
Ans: {"value": 0.5}
